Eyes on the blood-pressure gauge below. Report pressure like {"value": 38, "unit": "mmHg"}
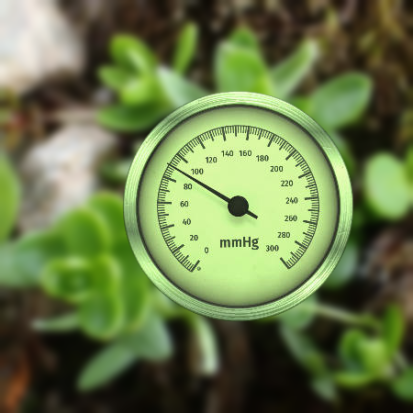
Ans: {"value": 90, "unit": "mmHg"}
